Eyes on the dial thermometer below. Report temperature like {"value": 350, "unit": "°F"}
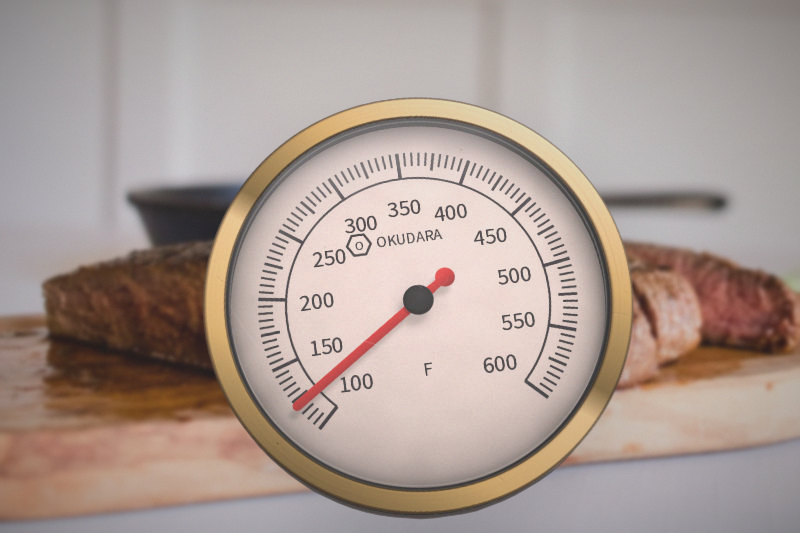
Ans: {"value": 120, "unit": "°F"}
